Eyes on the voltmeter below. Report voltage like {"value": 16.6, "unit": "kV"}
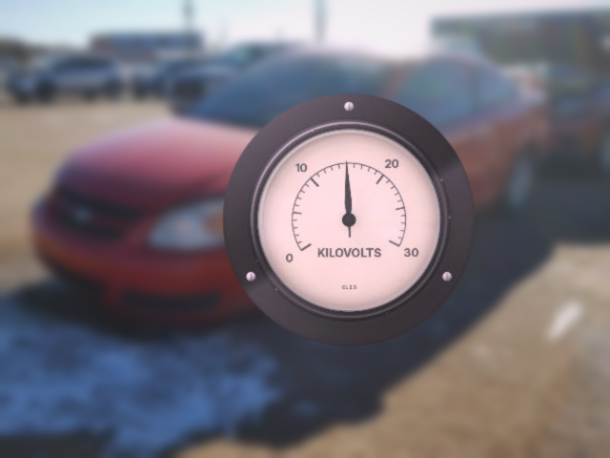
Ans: {"value": 15, "unit": "kV"}
